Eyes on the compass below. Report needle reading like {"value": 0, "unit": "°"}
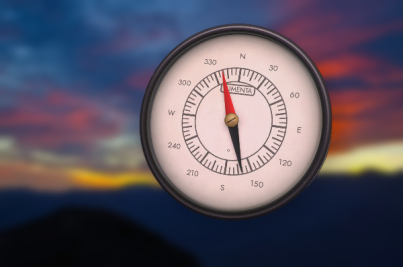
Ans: {"value": 340, "unit": "°"}
